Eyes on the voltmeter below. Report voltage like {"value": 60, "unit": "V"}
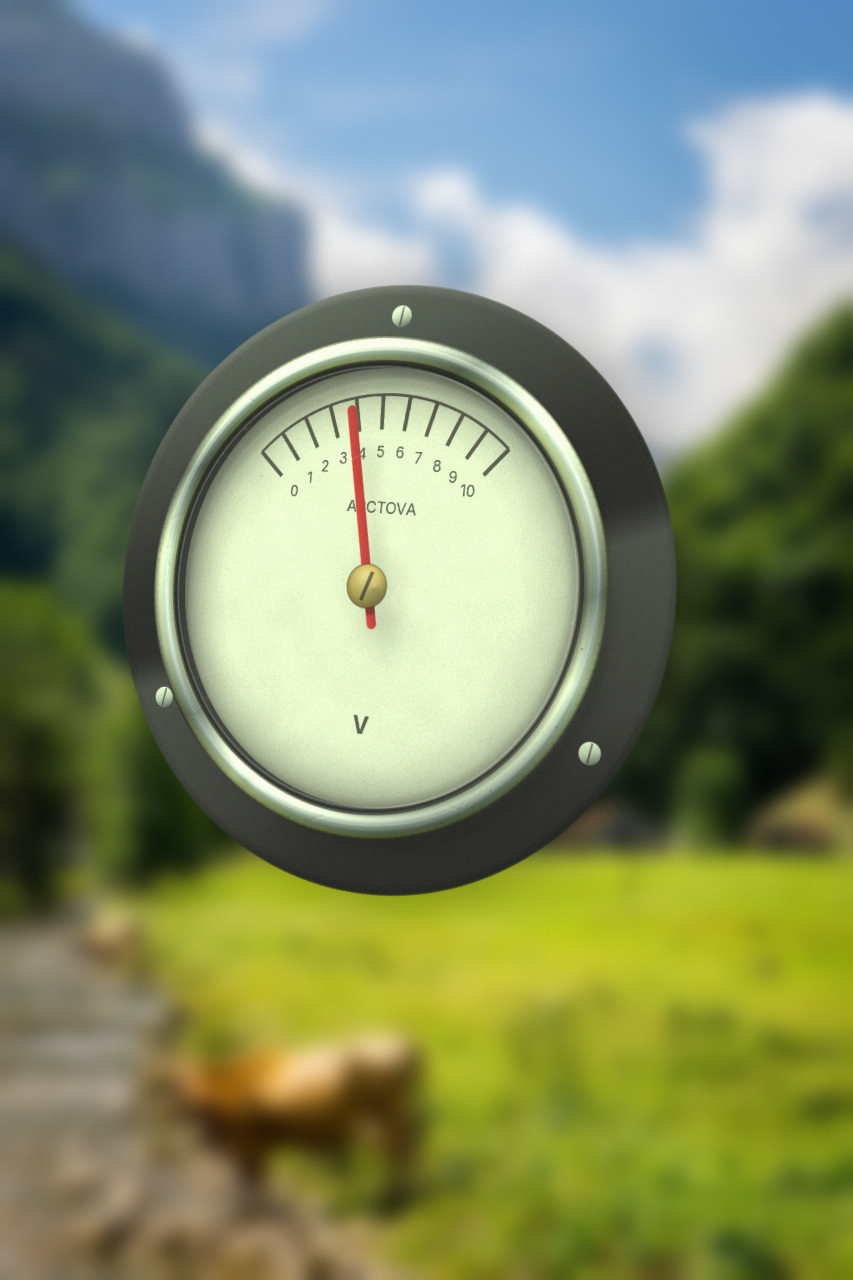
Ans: {"value": 4, "unit": "V"}
